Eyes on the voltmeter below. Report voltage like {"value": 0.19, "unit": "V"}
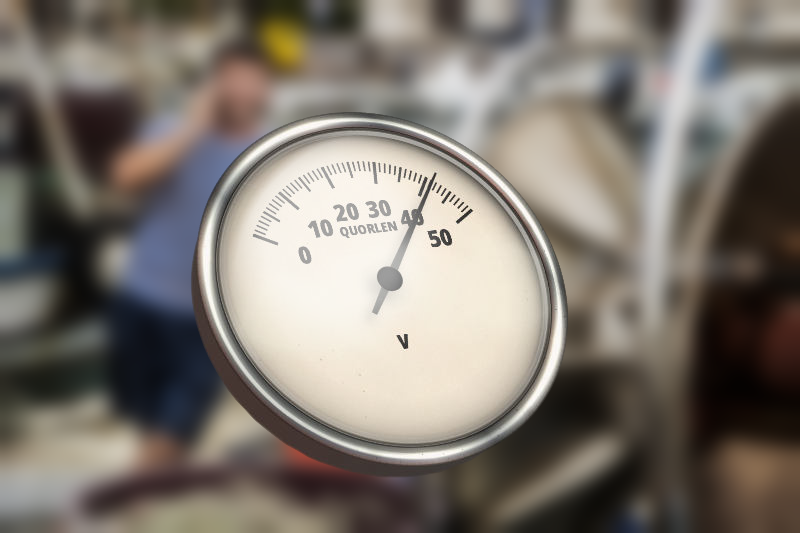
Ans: {"value": 41, "unit": "V"}
